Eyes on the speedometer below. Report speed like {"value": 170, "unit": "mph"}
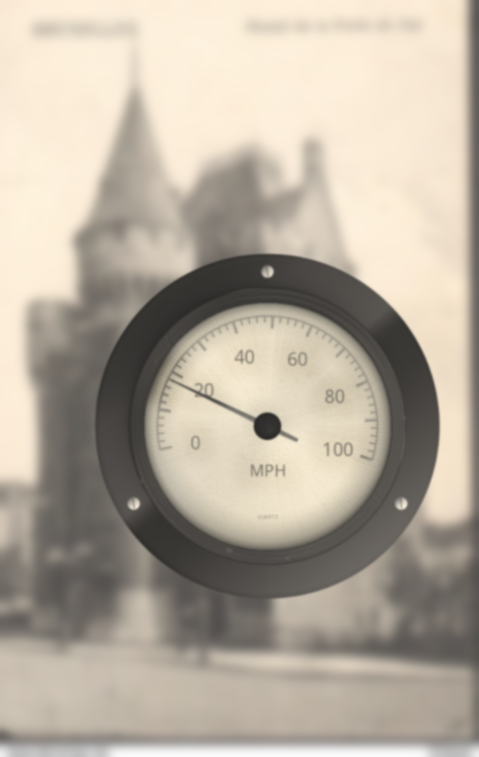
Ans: {"value": 18, "unit": "mph"}
